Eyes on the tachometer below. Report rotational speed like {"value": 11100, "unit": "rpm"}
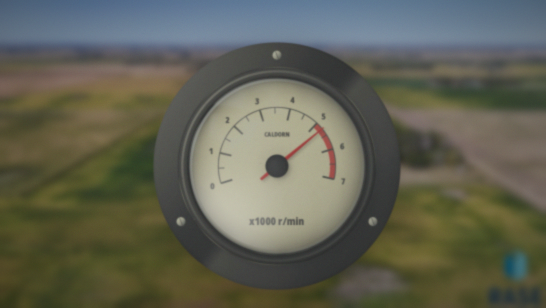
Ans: {"value": 5250, "unit": "rpm"}
